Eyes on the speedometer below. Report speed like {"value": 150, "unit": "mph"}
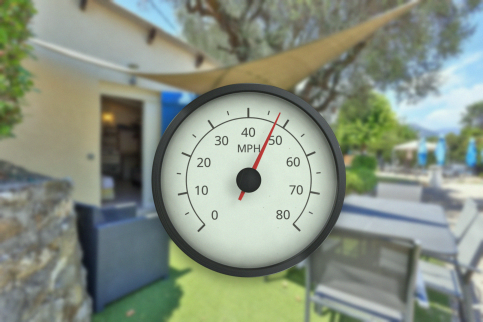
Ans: {"value": 47.5, "unit": "mph"}
